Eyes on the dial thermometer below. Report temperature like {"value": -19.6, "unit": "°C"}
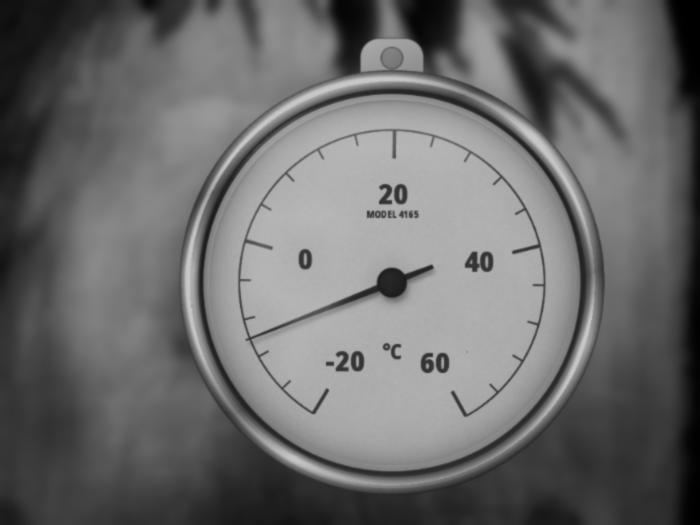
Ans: {"value": -10, "unit": "°C"}
